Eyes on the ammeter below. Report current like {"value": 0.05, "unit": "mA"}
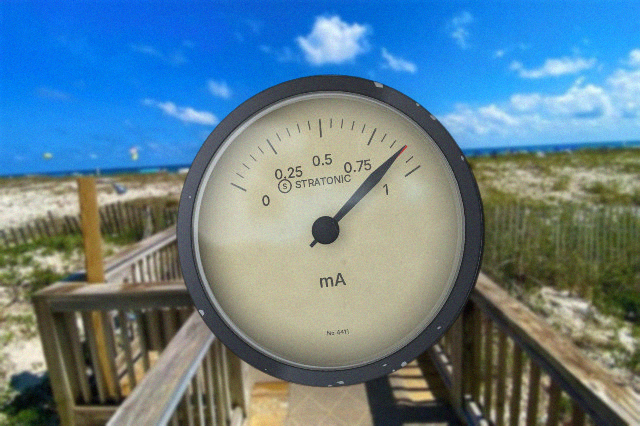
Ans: {"value": 0.9, "unit": "mA"}
